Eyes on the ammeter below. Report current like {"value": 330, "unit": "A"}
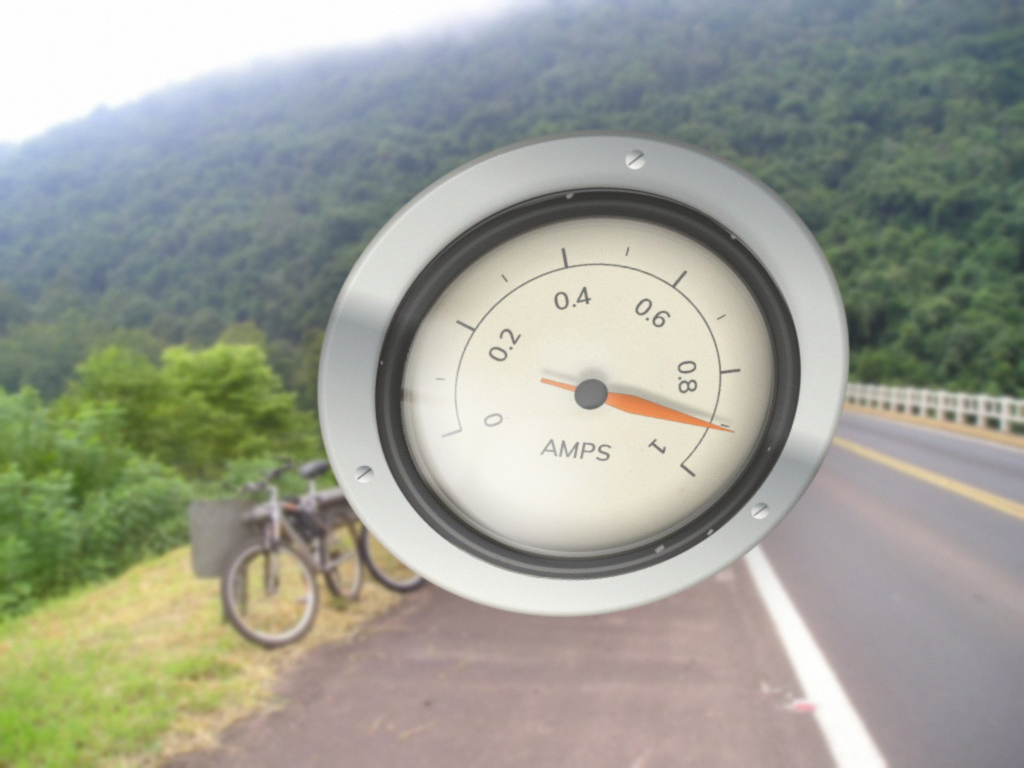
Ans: {"value": 0.9, "unit": "A"}
